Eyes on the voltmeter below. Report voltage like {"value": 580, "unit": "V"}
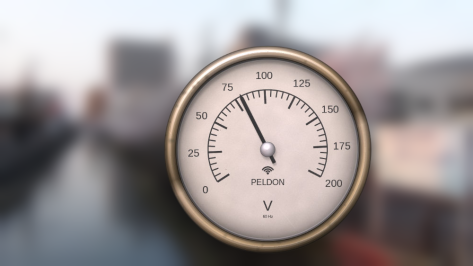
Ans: {"value": 80, "unit": "V"}
